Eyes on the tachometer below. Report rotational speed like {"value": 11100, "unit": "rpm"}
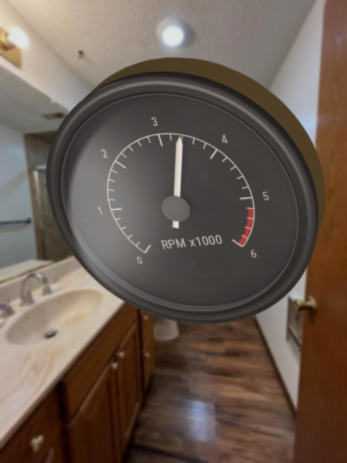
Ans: {"value": 3400, "unit": "rpm"}
